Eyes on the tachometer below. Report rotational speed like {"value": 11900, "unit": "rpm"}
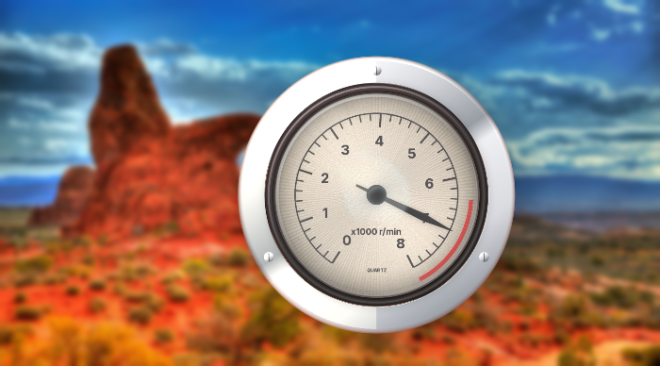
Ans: {"value": 7000, "unit": "rpm"}
